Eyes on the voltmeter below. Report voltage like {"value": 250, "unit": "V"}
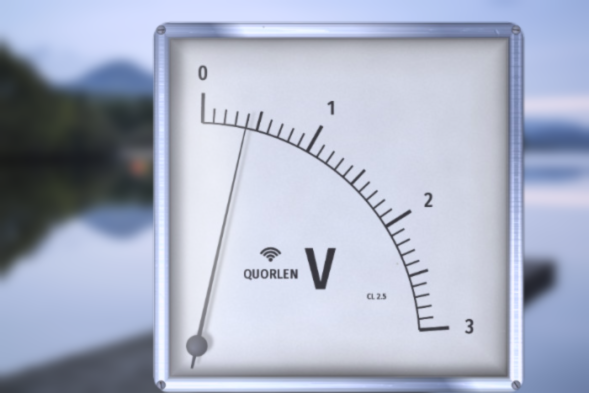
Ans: {"value": 0.4, "unit": "V"}
